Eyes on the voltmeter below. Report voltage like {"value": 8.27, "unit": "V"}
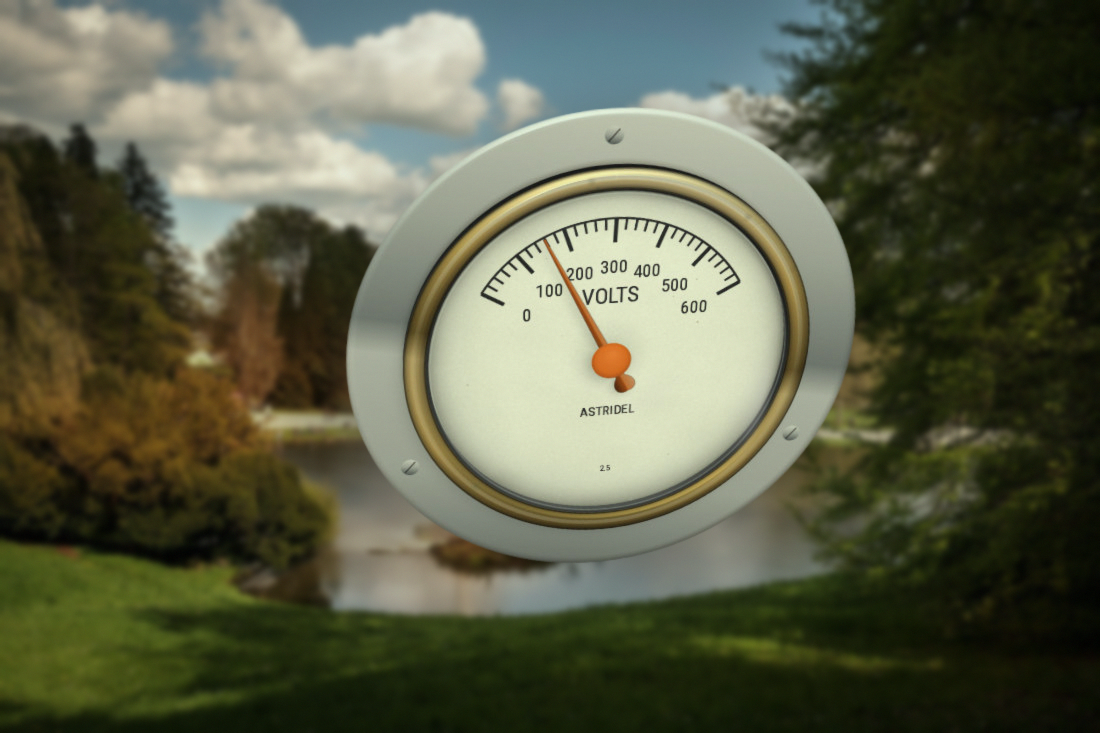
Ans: {"value": 160, "unit": "V"}
